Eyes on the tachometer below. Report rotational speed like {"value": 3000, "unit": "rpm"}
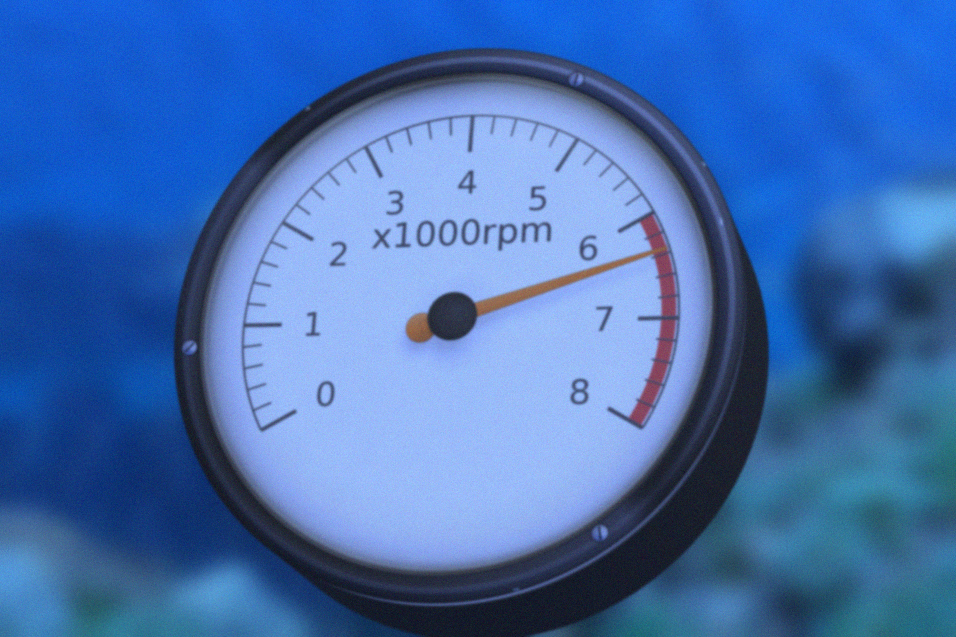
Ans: {"value": 6400, "unit": "rpm"}
